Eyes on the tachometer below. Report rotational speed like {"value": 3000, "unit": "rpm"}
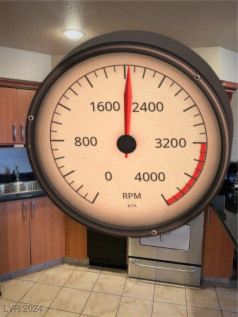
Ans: {"value": 2050, "unit": "rpm"}
